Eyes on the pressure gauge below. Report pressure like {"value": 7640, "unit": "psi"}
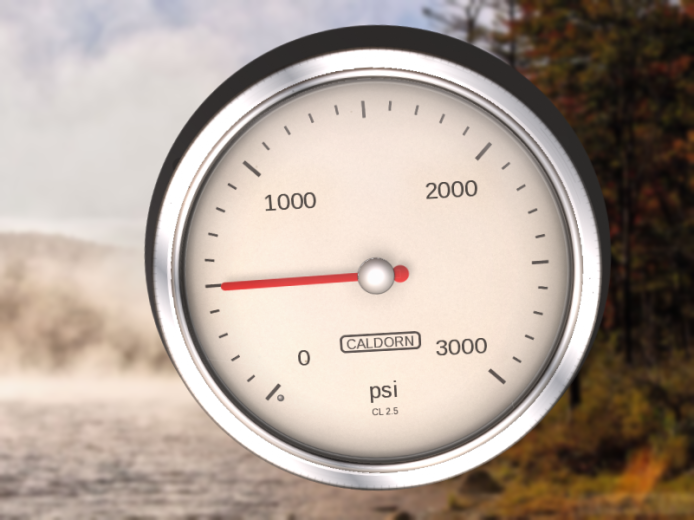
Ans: {"value": 500, "unit": "psi"}
